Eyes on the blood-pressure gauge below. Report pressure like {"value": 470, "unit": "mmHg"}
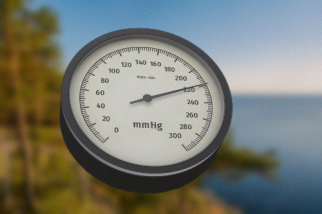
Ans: {"value": 220, "unit": "mmHg"}
